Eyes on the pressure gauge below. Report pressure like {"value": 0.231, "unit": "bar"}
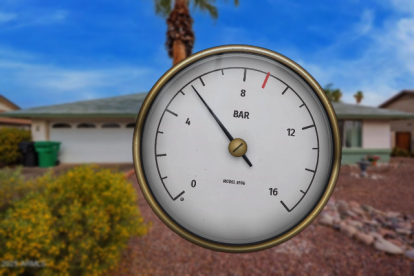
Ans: {"value": 5.5, "unit": "bar"}
